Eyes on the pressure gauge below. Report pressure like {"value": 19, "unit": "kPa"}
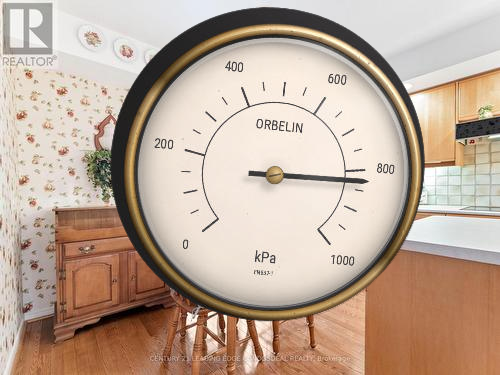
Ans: {"value": 825, "unit": "kPa"}
